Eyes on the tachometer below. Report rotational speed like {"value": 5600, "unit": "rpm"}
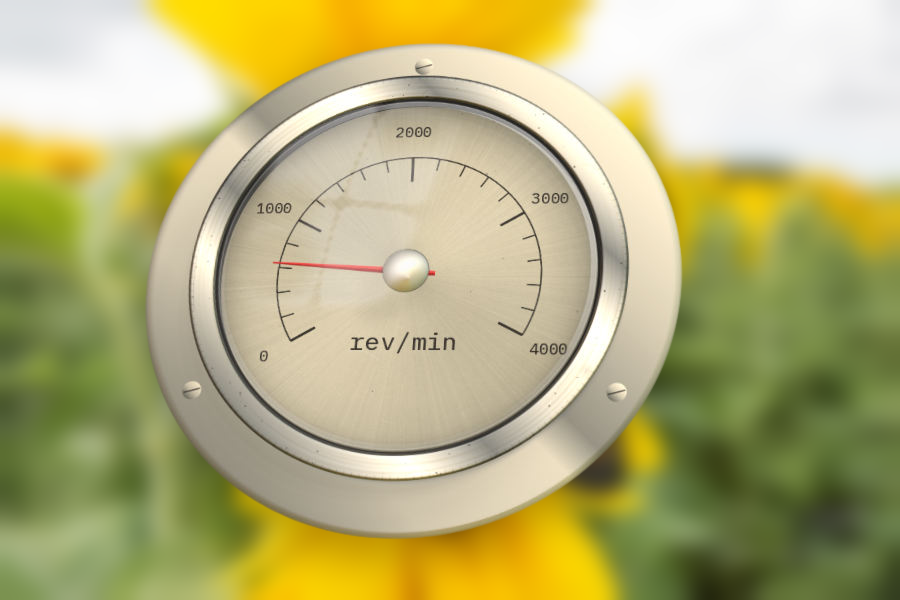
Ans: {"value": 600, "unit": "rpm"}
